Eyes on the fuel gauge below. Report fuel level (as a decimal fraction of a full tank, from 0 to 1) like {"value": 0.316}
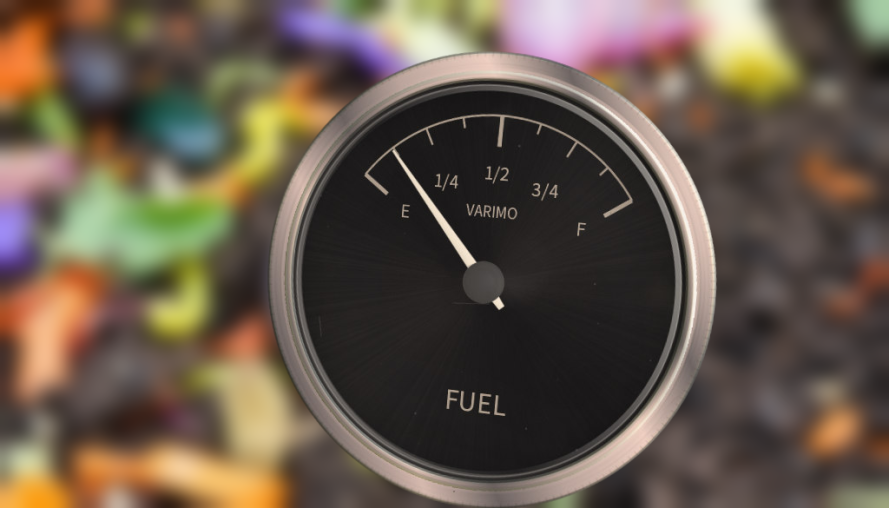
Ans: {"value": 0.125}
